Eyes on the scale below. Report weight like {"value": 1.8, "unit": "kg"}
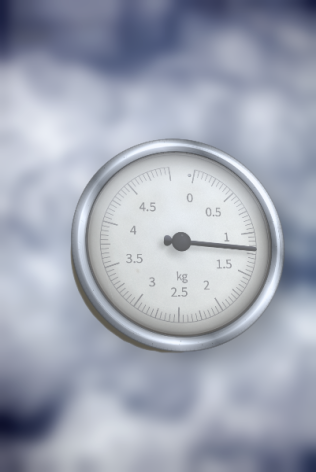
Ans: {"value": 1.2, "unit": "kg"}
